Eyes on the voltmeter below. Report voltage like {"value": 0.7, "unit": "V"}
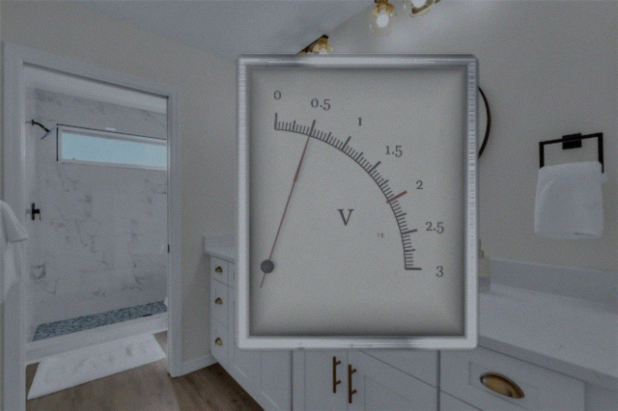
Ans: {"value": 0.5, "unit": "V"}
